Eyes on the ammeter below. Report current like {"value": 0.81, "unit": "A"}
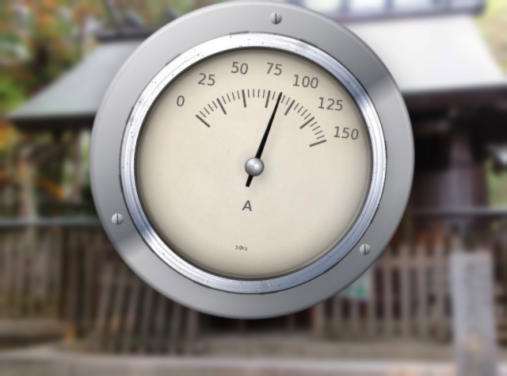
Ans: {"value": 85, "unit": "A"}
